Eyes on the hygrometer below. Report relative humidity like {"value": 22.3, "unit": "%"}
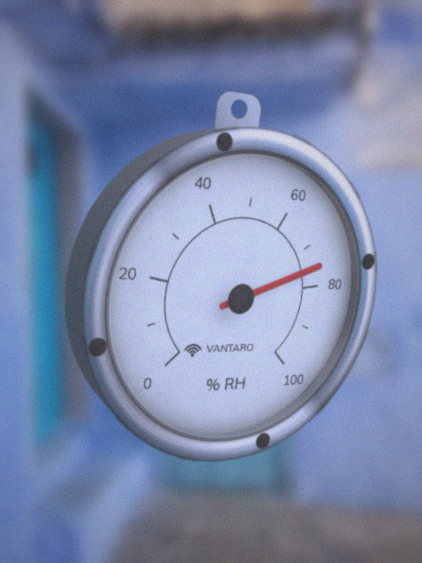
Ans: {"value": 75, "unit": "%"}
